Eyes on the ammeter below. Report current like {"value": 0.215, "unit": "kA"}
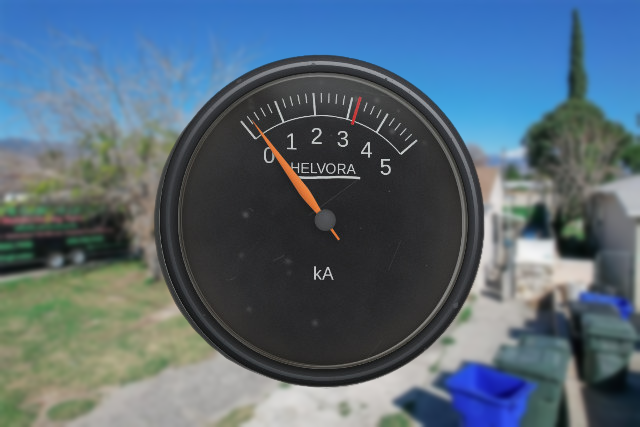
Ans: {"value": 0.2, "unit": "kA"}
